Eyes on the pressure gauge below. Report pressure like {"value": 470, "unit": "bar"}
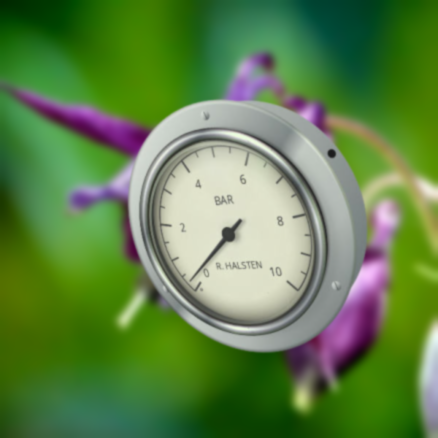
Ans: {"value": 0.25, "unit": "bar"}
